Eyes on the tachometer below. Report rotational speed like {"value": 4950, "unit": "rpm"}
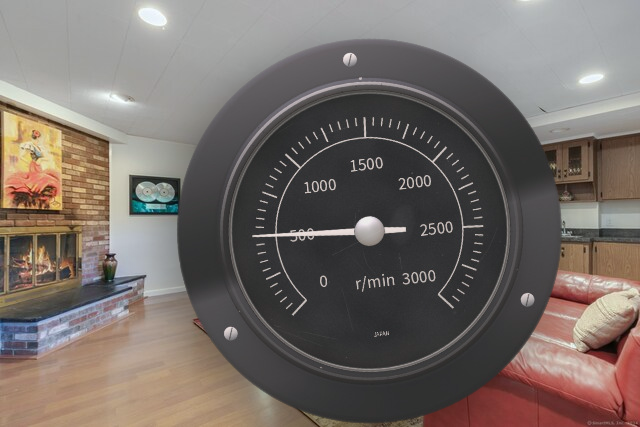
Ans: {"value": 500, "unit": "rpm"}
